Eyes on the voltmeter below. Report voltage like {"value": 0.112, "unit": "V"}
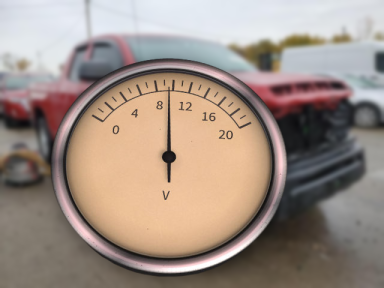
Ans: {"value": 9.5, "unit": "V"}
